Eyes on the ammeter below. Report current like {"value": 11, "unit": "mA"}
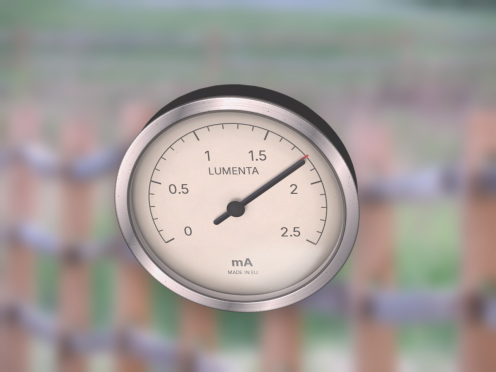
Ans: {"value": 1.8, "unit": "mA"}
